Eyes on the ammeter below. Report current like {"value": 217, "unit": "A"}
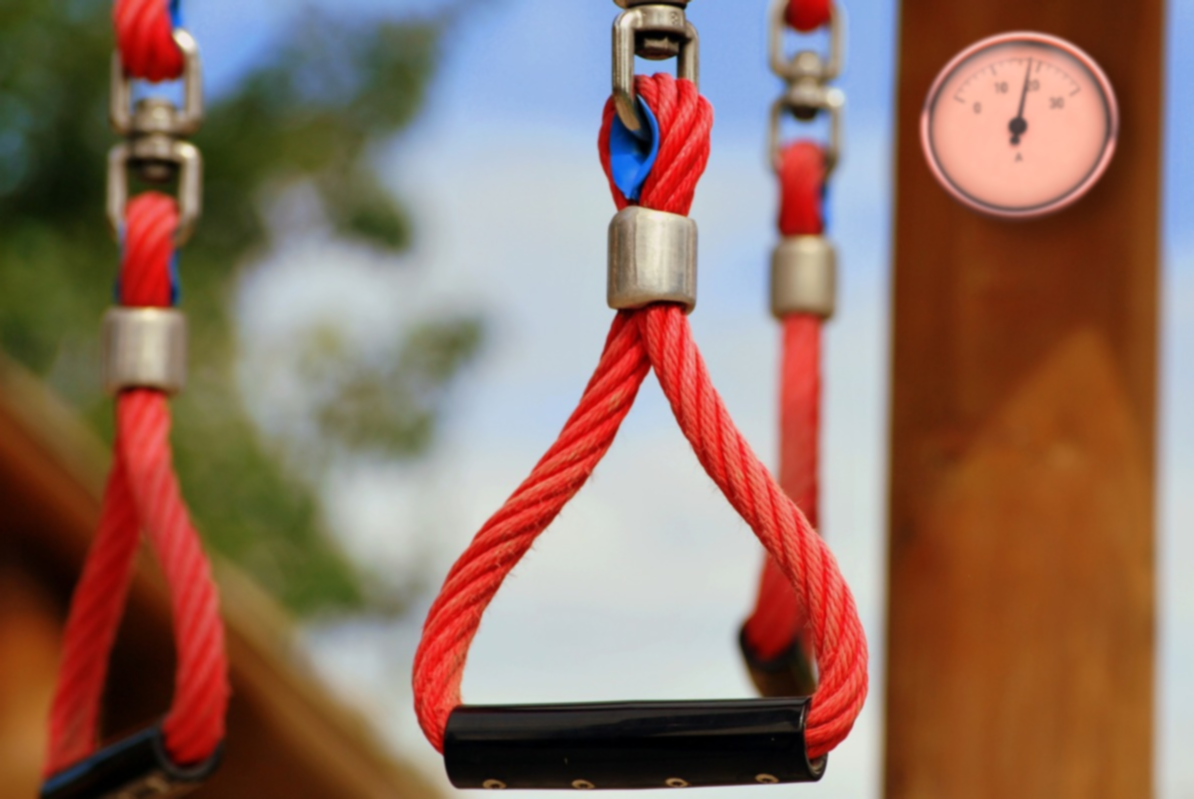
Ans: {"value": 18, "unit": "A"}
